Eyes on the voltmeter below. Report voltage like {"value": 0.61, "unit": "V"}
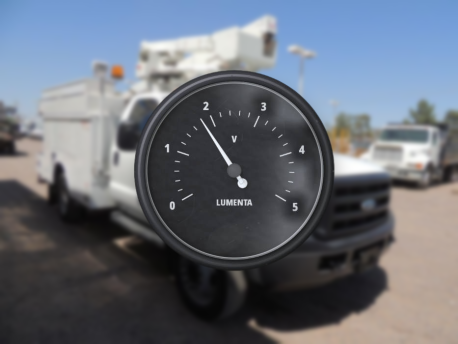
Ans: {"value": 1.8, "unit": "V"}
